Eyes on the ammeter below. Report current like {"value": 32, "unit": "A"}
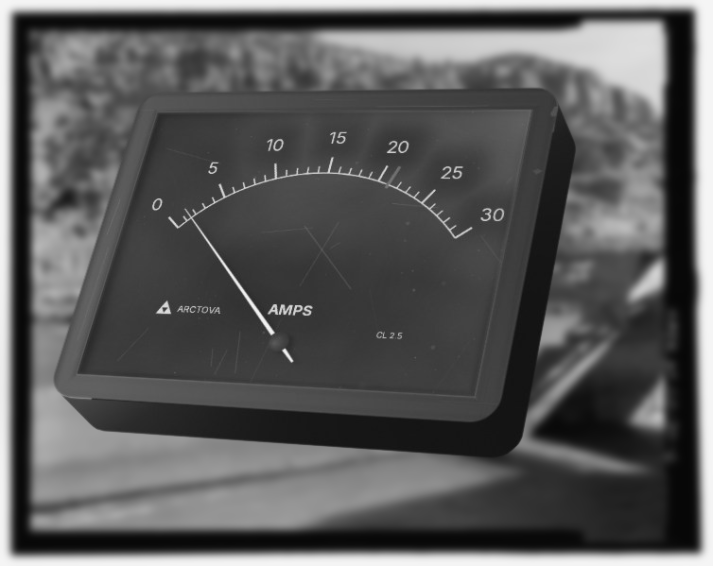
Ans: {"value": 1.5, "unit": "A"}
